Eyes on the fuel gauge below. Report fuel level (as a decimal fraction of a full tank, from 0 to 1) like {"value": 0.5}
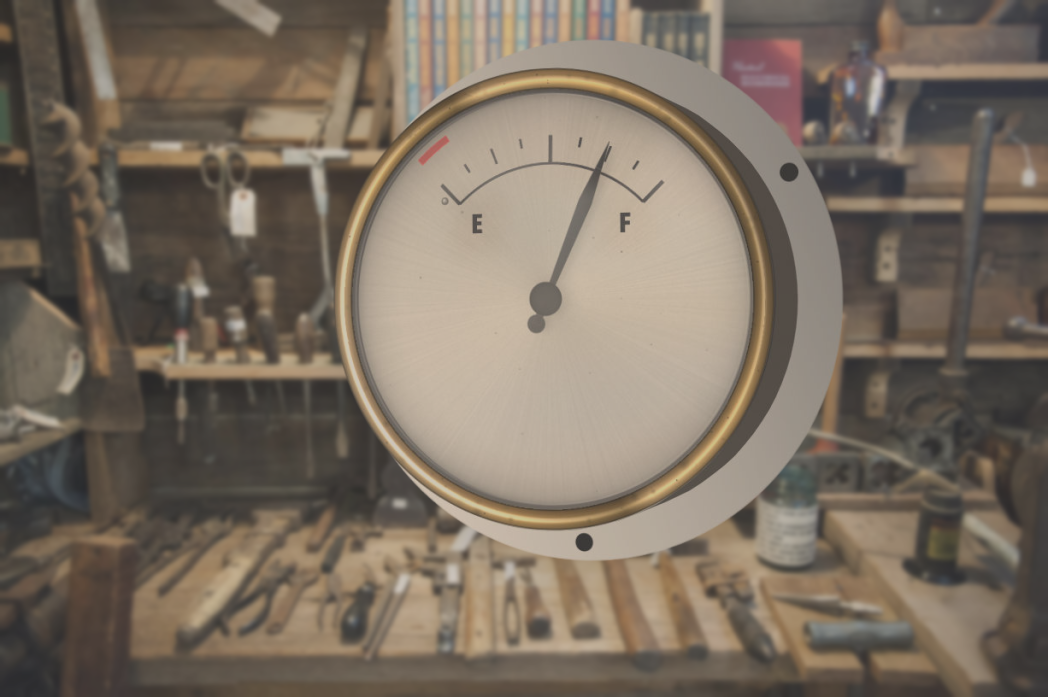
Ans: {"value": 0.75}
